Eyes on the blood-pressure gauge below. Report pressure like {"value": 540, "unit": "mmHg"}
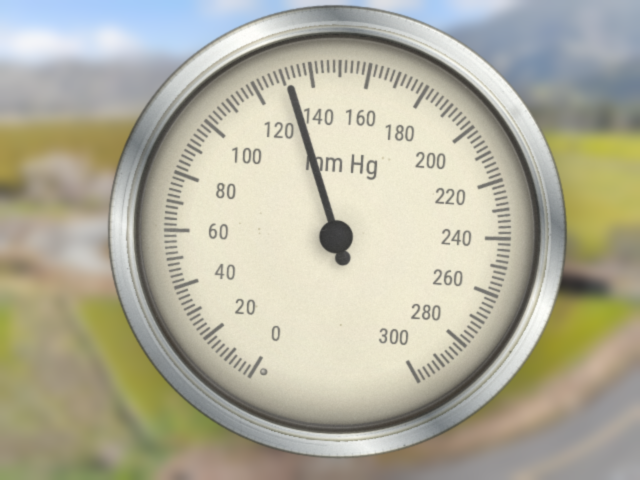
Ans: {"value": 132, "unit": "mmHg"}
